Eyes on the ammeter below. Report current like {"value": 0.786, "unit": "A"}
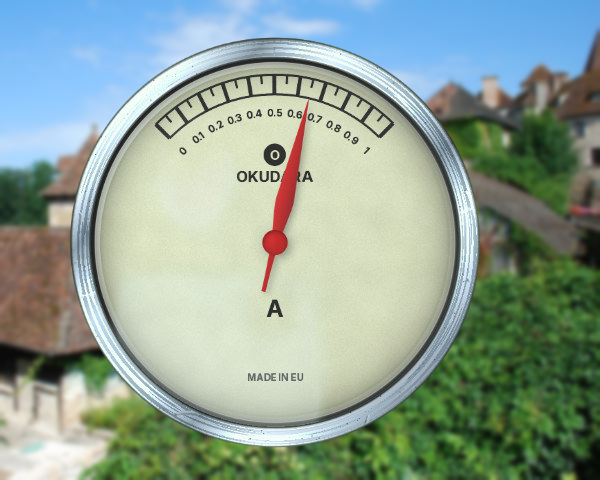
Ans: {"value": 0.65, "unit": "A"}
